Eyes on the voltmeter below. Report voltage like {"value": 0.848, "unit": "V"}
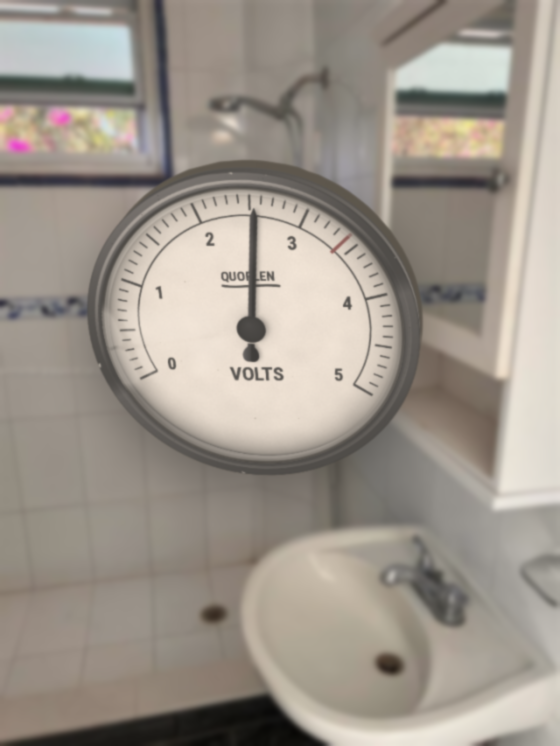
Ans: {"value": 2.55, "unit": "V"}
